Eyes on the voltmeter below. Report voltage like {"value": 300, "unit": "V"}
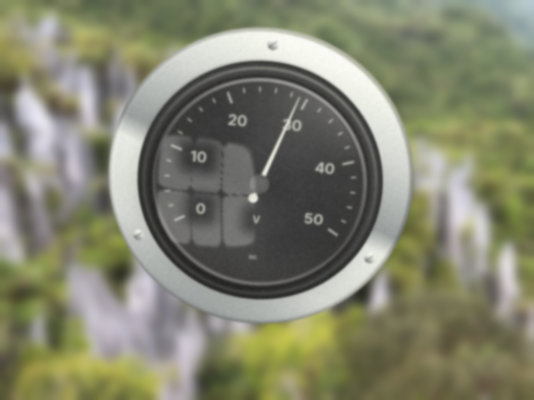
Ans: {"value": 29, "unit": "V"}
